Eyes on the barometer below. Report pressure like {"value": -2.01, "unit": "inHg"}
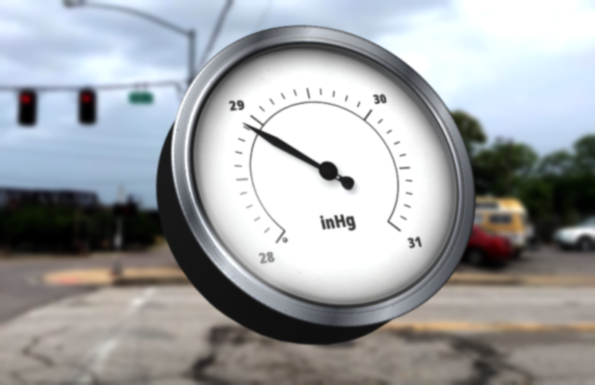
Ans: {"value": 28.9, "unit": "inHg"}
